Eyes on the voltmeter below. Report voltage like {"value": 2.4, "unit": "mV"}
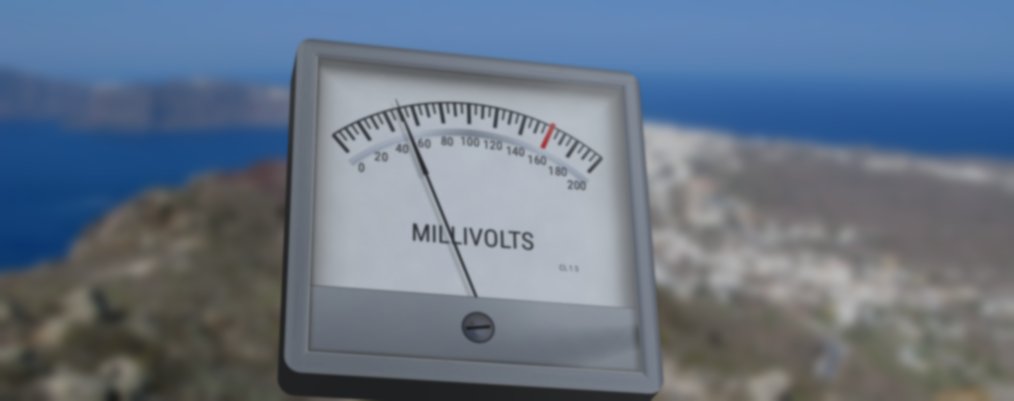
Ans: {"value": 50, "unit": "mV"}
